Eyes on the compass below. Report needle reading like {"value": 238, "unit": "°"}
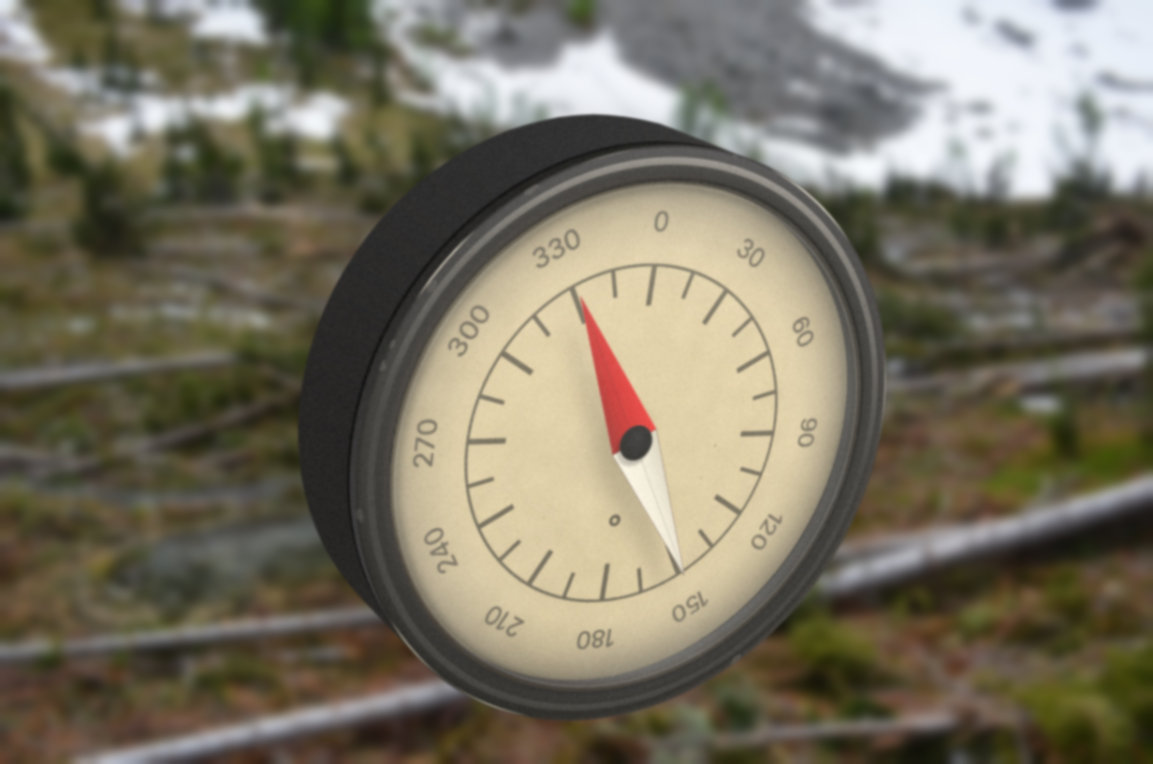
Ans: {"value": 330, "unit": "°"}
